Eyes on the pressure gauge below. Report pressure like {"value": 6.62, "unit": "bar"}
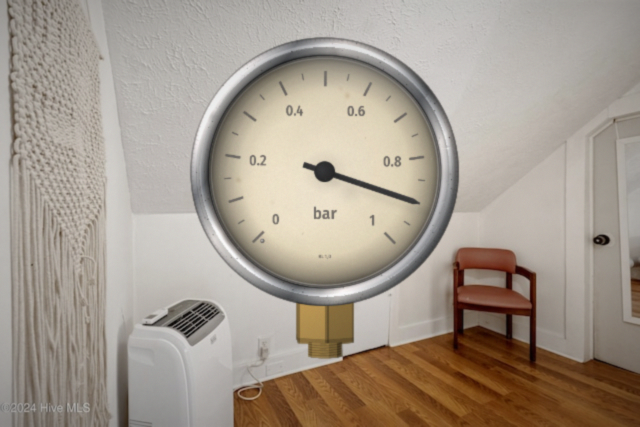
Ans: {"value": 0.9, "unit": "bar"}
